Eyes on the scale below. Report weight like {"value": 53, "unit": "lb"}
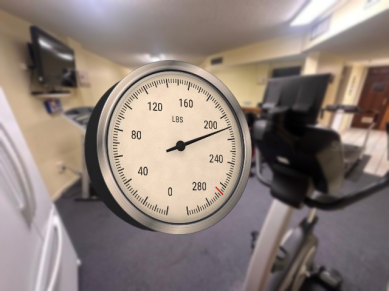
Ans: {"value": 210, "unit": "lb"}
